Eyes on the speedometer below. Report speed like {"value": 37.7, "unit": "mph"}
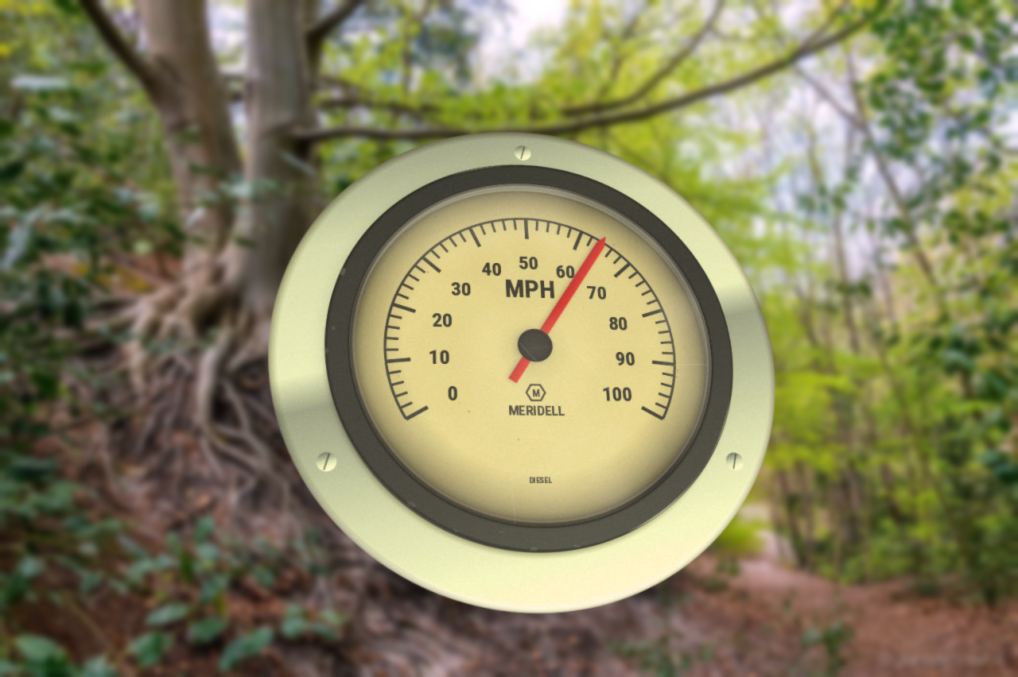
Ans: {"value": 64, "unit": "mph"}
